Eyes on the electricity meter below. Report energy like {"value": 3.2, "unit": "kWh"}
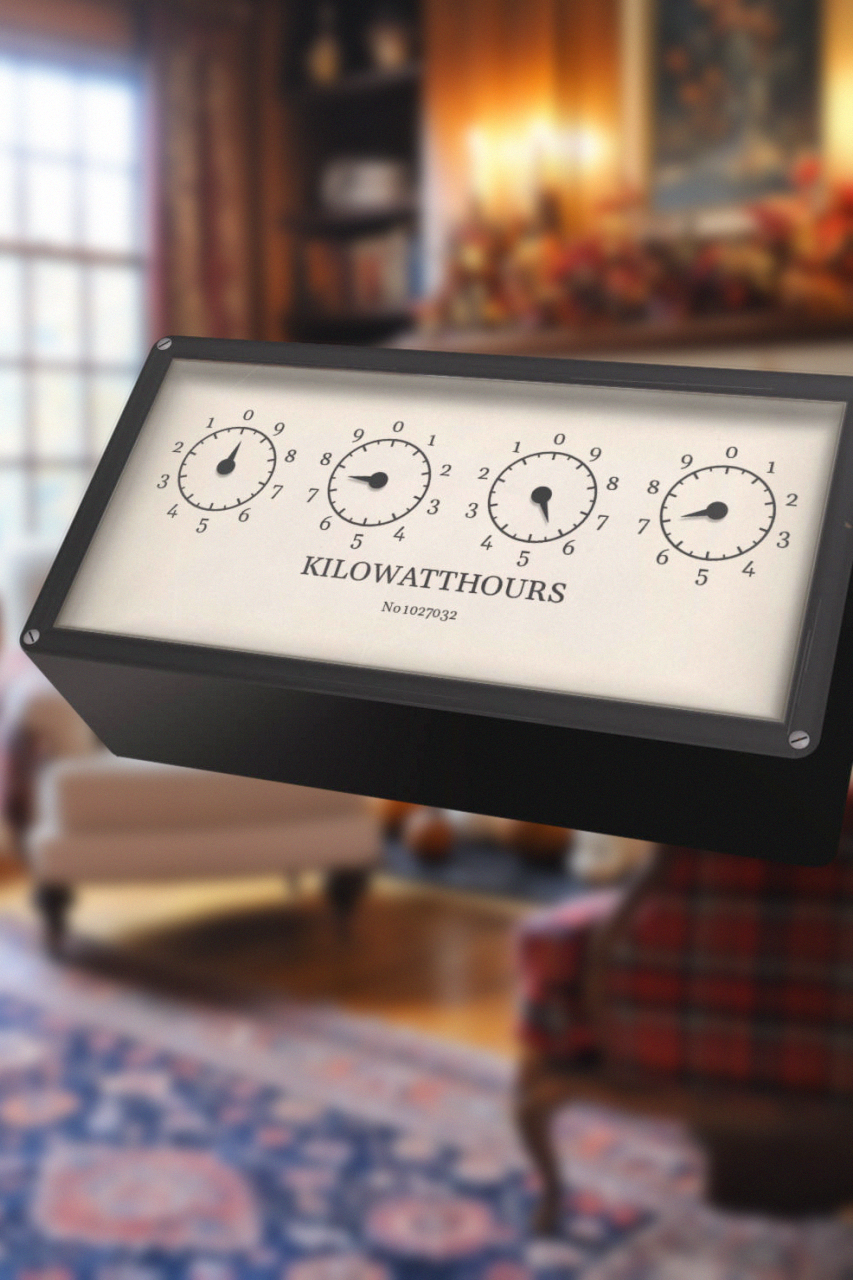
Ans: {"value": 9757, "unit": "kWh"}
